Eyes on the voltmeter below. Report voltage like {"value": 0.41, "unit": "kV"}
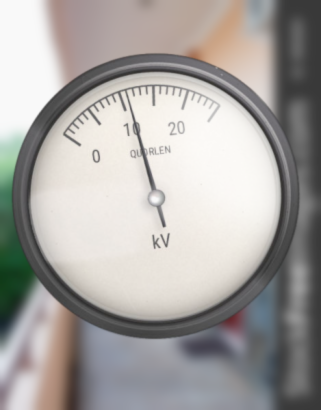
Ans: {"value": 11, "unit": "kV"}
